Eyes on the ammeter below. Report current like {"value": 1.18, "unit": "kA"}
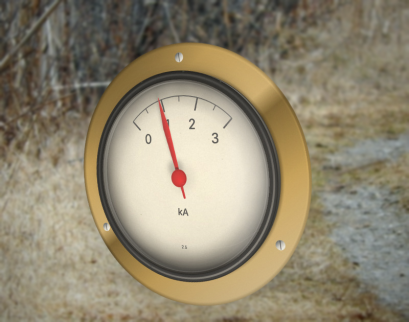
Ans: {"value": 1, "unit": "kA"}
